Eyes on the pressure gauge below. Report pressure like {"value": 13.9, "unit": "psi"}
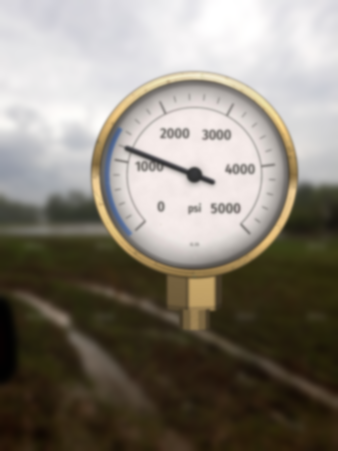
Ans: {"value": 1200, "unit": "psi"}
